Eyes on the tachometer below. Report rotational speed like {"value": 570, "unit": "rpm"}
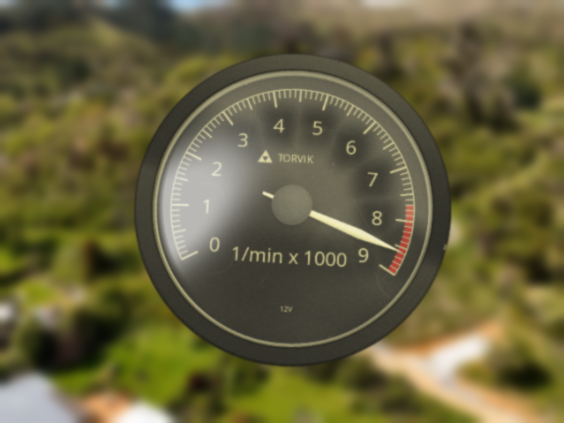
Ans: {"value": 8600, "unit": "rpm"}
